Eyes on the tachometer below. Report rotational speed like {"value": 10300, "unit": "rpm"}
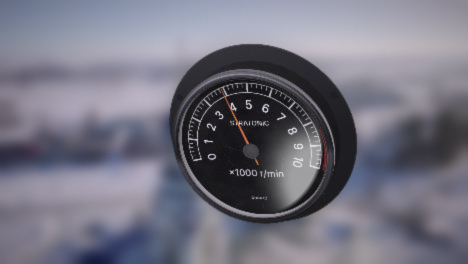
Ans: {"value": 4000, "unit": "rpm"}
